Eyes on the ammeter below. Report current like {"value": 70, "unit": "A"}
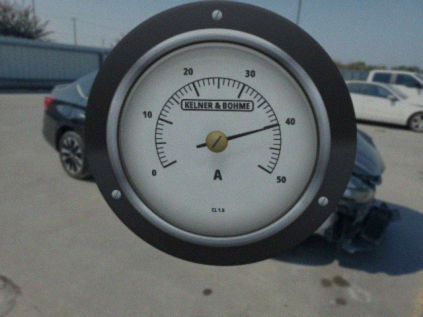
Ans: {"value": 40, "unit": "A"}
